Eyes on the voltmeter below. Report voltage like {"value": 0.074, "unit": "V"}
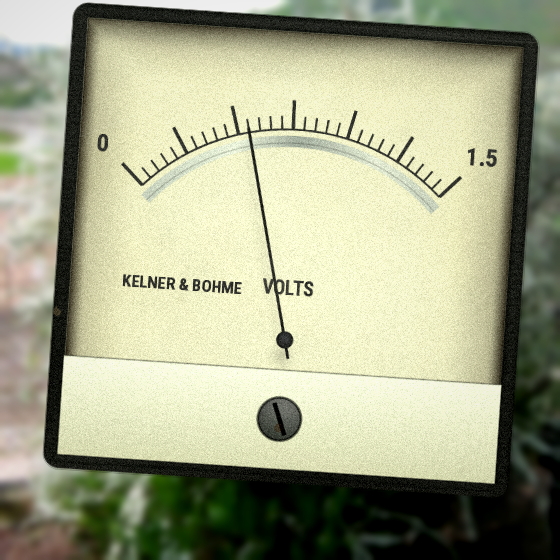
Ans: {"value": 0.55, "unit": "V"}
